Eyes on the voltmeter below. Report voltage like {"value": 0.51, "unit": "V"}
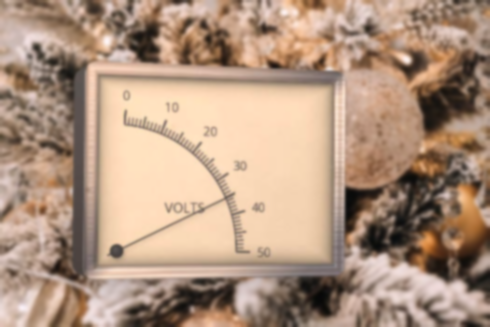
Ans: {"value": 35, "unit": "V"}
